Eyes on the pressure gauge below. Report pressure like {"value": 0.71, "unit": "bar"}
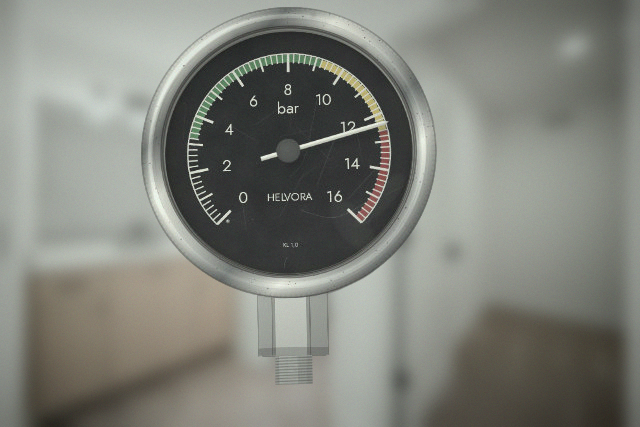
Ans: {"value": 12.4, "unit": "bar"}
